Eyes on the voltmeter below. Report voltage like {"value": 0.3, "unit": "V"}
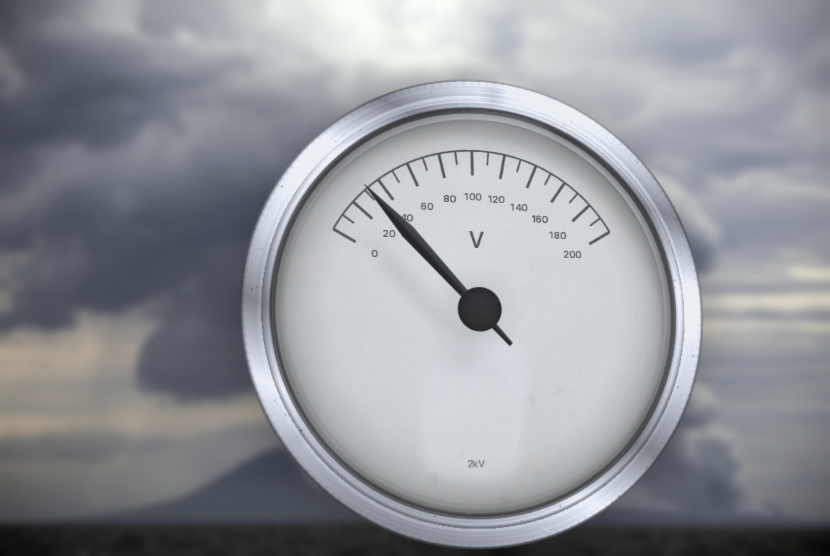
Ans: {"value": 30, "unit": "V"}
